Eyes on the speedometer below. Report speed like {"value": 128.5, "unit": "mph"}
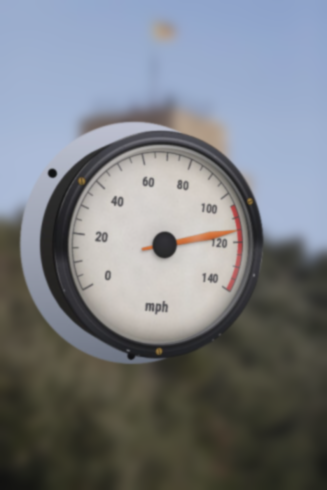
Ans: {"value": 115, "unit": "mph"}
